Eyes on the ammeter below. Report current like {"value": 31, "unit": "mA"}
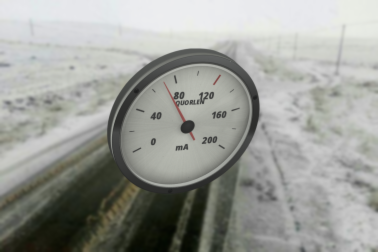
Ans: {"value": 70, "unit": "mA"}
